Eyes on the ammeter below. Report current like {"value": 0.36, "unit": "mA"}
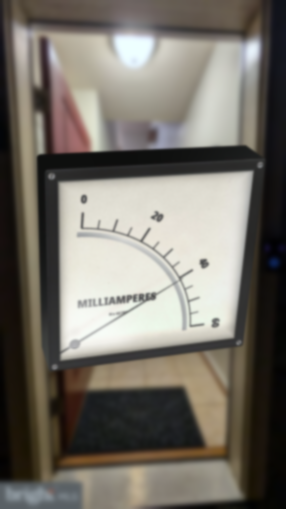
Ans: {"value": 40, "unit": "mA"}
